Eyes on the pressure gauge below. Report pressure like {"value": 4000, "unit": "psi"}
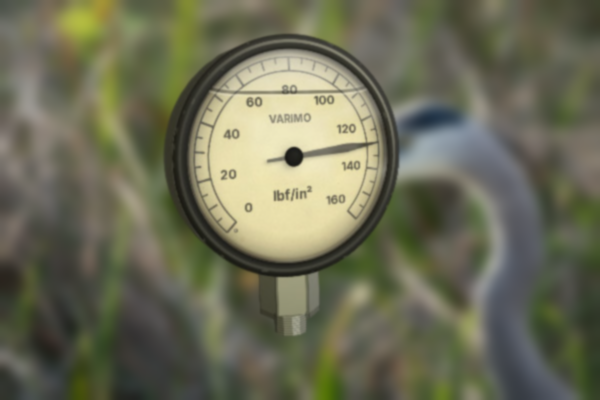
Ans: {"value": 130, "unit": "psi"}
